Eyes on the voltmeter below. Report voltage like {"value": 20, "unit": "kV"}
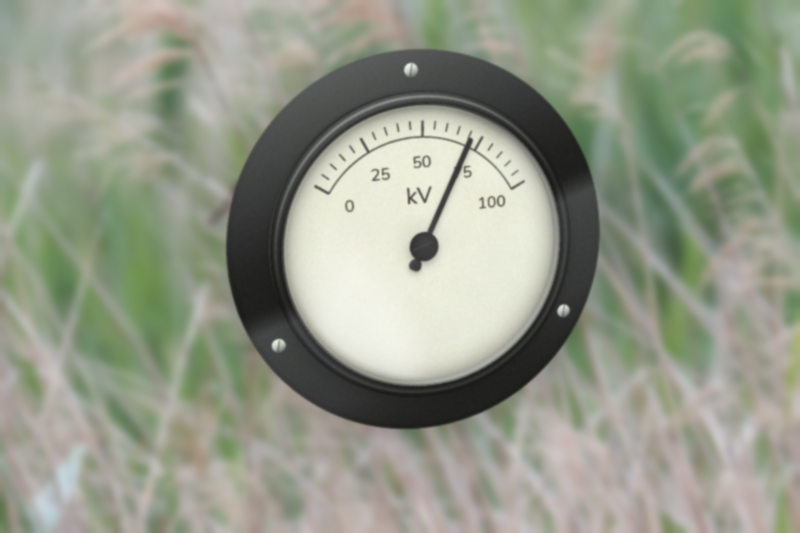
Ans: {"value": 70, "unit": "kV"}
